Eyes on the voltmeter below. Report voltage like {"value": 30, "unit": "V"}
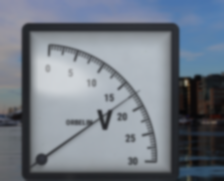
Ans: {"value": 17.5, "unit": "V"}
